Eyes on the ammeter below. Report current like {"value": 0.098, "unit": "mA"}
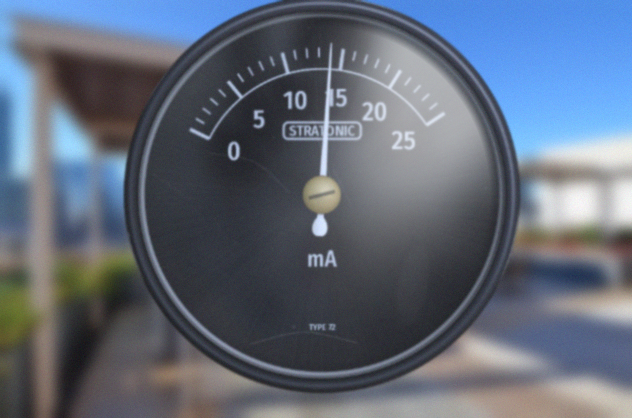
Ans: {"value": 14, "unit": "mA"}
